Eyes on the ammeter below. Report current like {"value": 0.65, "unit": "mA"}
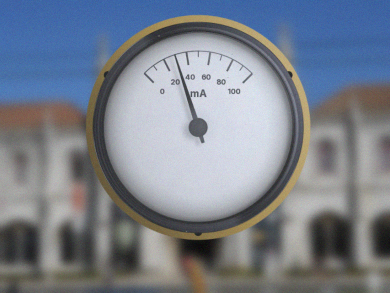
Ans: {"value": 30, "unit": "mA"}
